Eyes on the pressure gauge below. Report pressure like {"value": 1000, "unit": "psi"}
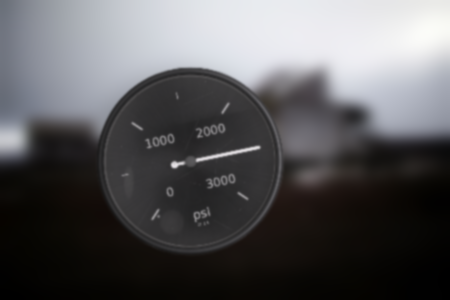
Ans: {"value": 2500, "unit": "psi"}
